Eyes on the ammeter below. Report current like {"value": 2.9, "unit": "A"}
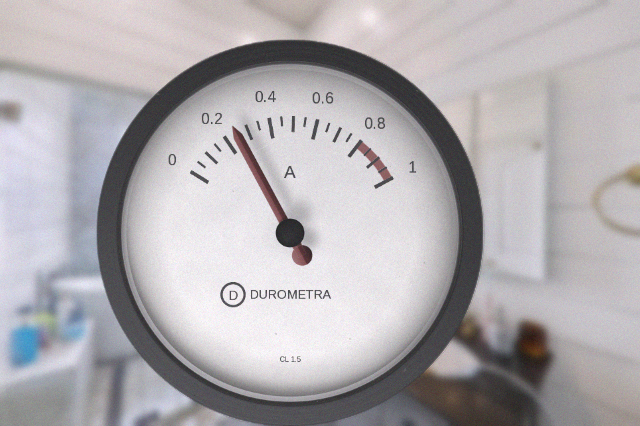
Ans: {"value": 0.25, "unit": "A"}
